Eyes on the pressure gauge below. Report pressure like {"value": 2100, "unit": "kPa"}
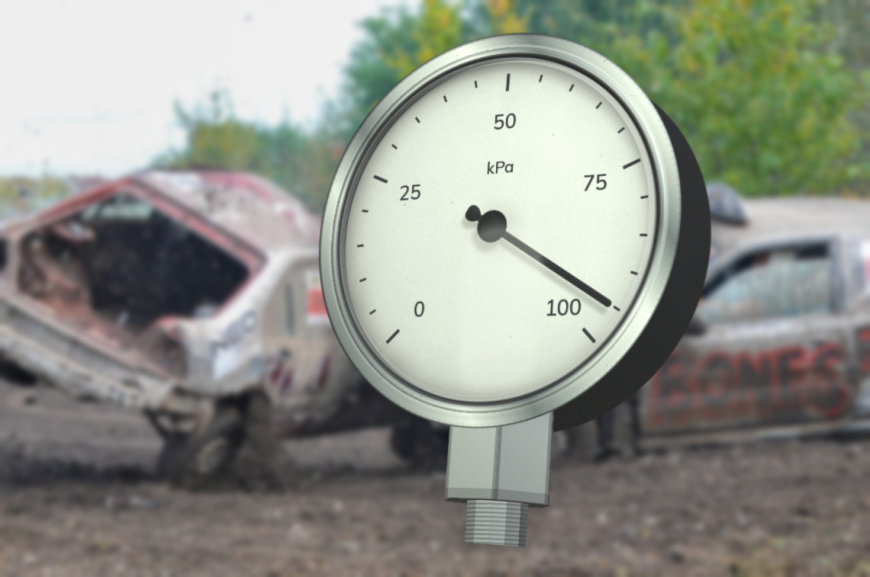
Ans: {"value": 95, "unit": "kPa"}
